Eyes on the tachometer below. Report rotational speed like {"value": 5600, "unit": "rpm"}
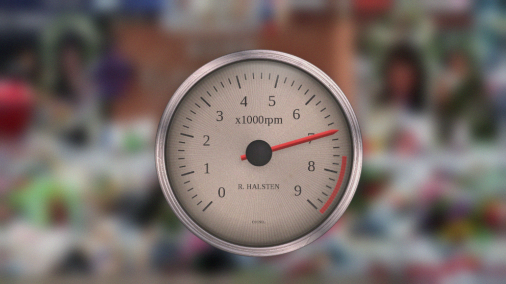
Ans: {"value": 7000, "unit": "rpm"}
